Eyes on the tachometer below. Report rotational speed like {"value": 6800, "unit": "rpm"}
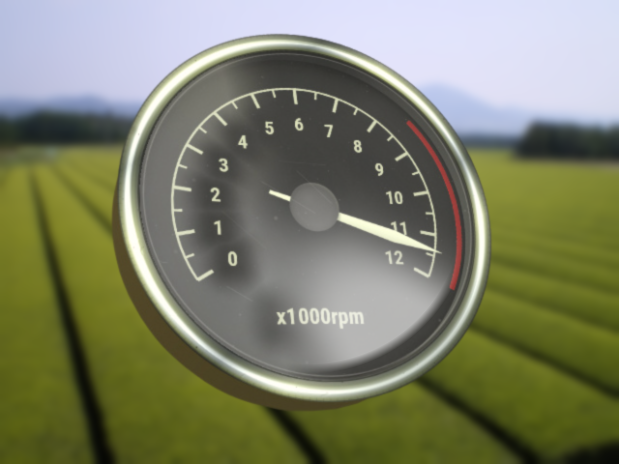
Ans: {"value": 11500, "unit": "rpm"}
